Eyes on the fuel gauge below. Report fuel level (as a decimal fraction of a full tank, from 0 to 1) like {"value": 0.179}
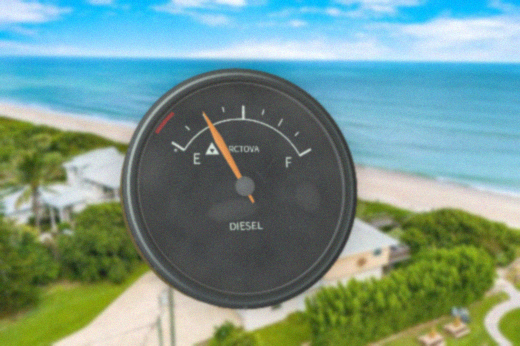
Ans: {"value": 0.25}
